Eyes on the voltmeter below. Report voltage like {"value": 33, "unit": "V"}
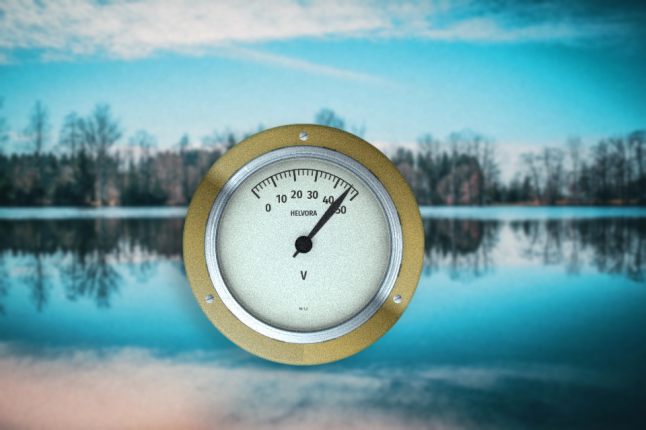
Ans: {"value": 46, "unit": "V"}
